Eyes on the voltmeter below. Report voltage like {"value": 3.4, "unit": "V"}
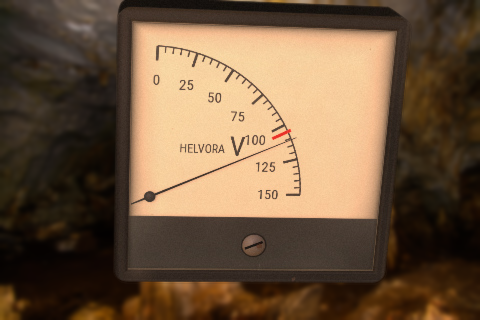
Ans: {"value": 110, "unit": "V"}
